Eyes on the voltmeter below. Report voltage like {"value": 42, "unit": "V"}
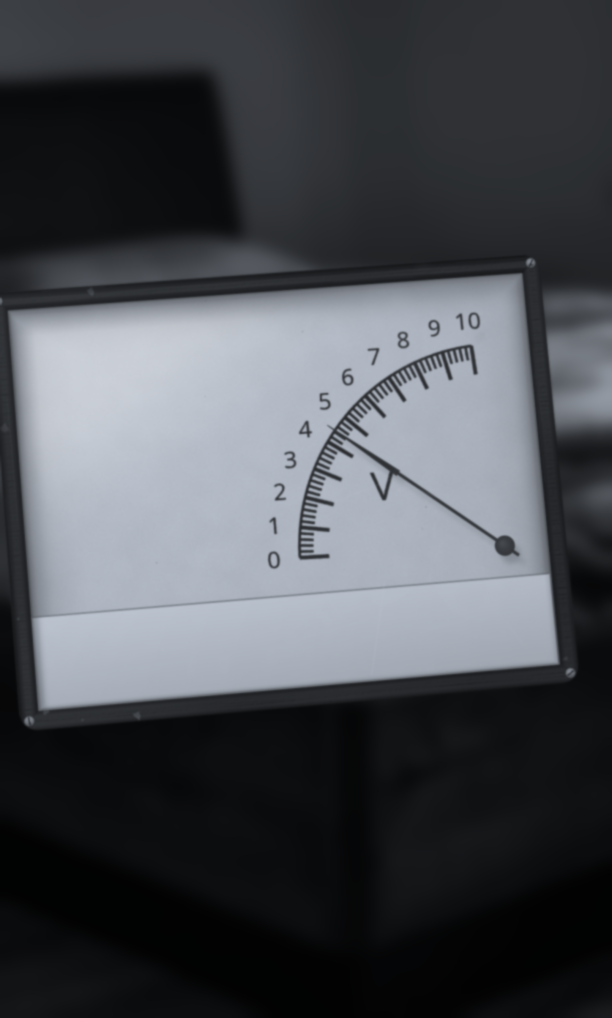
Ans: {"value": 4.4, "unit": "V"}
